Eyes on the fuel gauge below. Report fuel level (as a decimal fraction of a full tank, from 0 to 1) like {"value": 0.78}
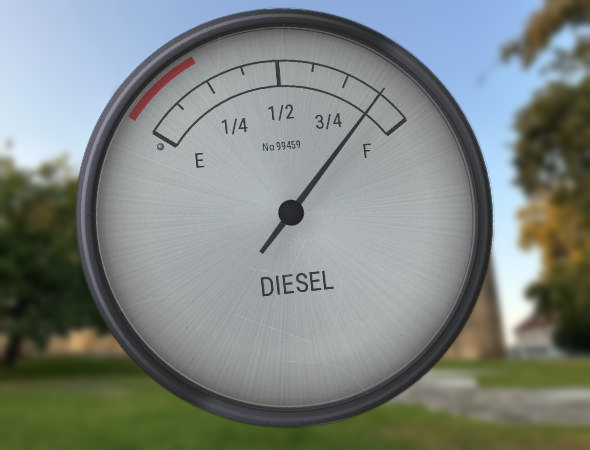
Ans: {"value": 0.875}
